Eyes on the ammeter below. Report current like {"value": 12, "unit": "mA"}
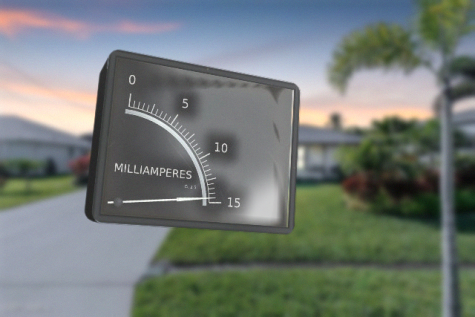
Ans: {"value": 14.5, "unit": "mA"}
